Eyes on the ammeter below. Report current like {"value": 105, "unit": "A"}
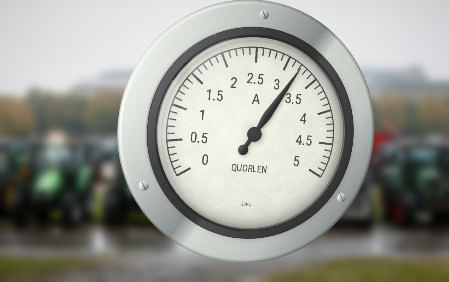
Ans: {"value": 3.2, "unit": "A"}
